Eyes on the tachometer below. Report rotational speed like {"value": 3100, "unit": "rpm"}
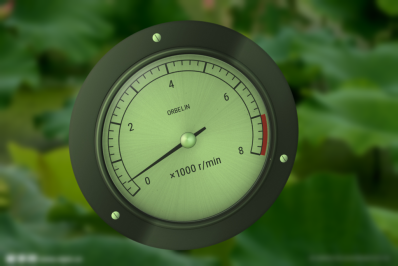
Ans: {"value": 400, "unit": "rpm"}
